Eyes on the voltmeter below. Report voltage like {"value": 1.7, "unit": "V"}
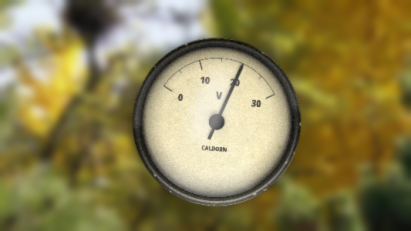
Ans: {"value": 20, "unit": "V"}
